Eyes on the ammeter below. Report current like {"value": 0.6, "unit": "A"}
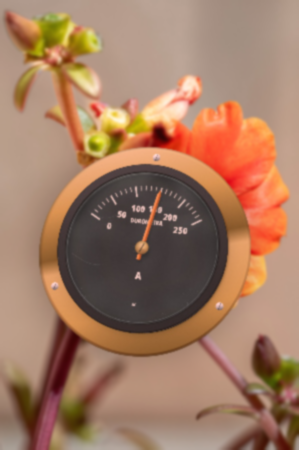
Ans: {"value": 150, "unit": "A"}
